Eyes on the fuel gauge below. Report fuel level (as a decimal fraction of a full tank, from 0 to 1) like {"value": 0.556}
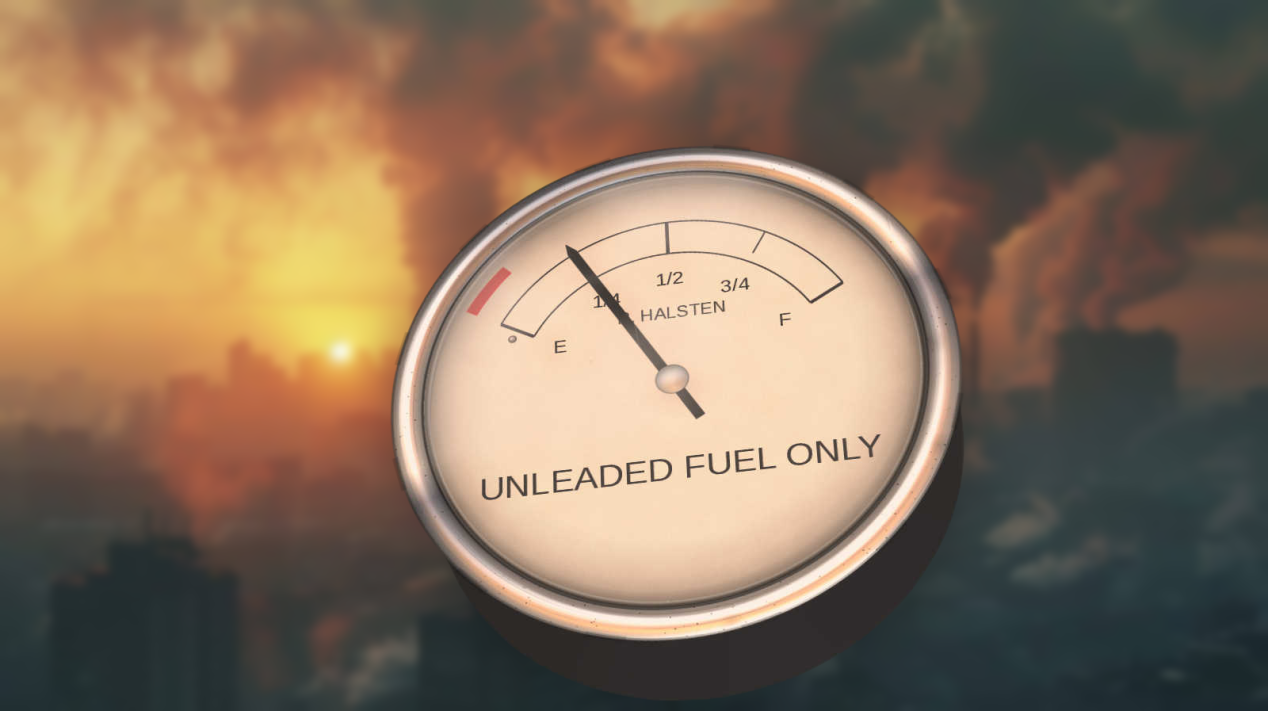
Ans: {"value": 0.25}
